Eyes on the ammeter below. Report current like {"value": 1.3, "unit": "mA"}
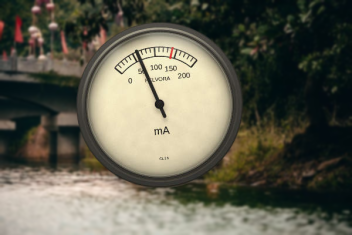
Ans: {"value": 60, "unit": "mA"}
